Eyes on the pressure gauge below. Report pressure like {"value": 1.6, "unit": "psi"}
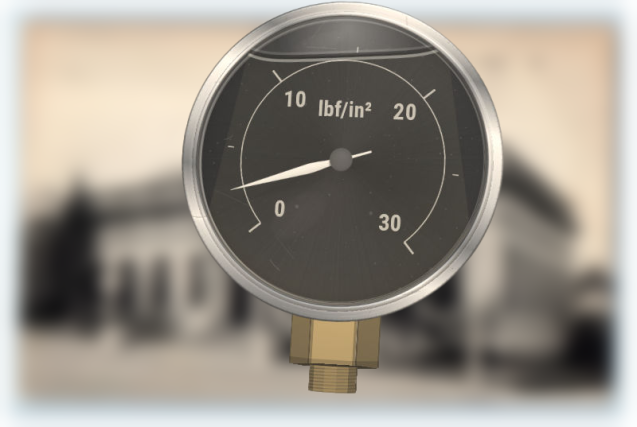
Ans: {"value": 2.5, "unit": "psi"}
